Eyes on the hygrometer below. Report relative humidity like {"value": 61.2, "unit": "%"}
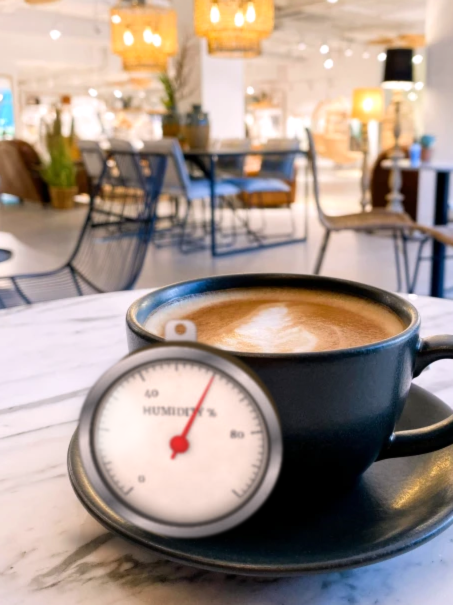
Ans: {"value": 60, "unit": "%"}
